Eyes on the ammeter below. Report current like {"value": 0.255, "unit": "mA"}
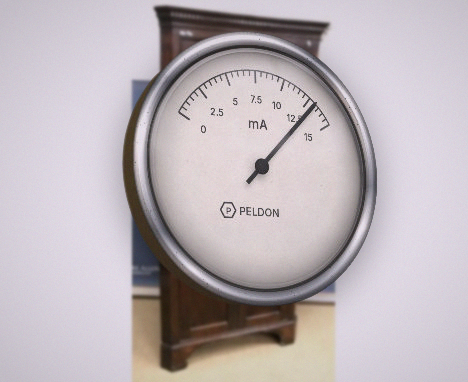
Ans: {"value": 13, "unit": "mA"}
